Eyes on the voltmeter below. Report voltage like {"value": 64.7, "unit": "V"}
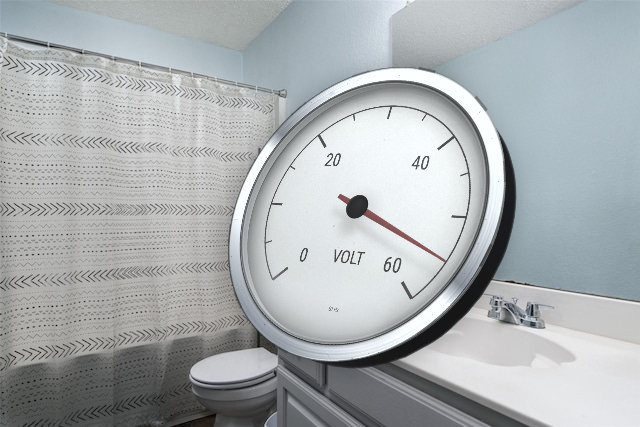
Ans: {"value": 55, "unit": "V"}
